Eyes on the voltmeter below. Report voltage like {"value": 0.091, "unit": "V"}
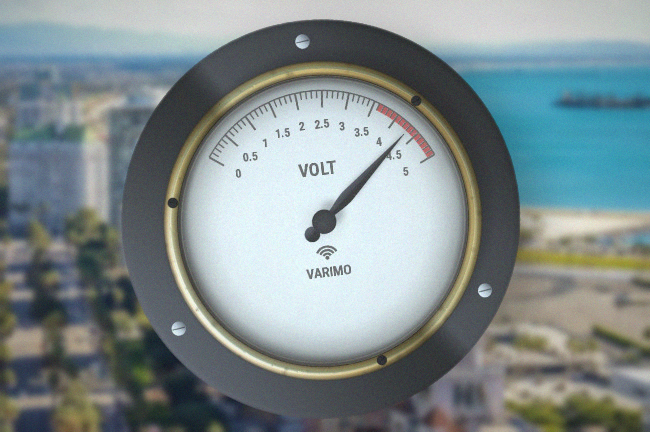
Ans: {"value": 4.3, "unit": "V"}
